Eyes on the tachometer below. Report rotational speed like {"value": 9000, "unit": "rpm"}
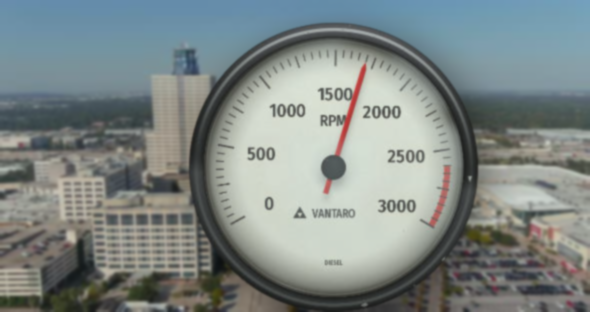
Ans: {"value": 1700, "unit": "rpm"}
